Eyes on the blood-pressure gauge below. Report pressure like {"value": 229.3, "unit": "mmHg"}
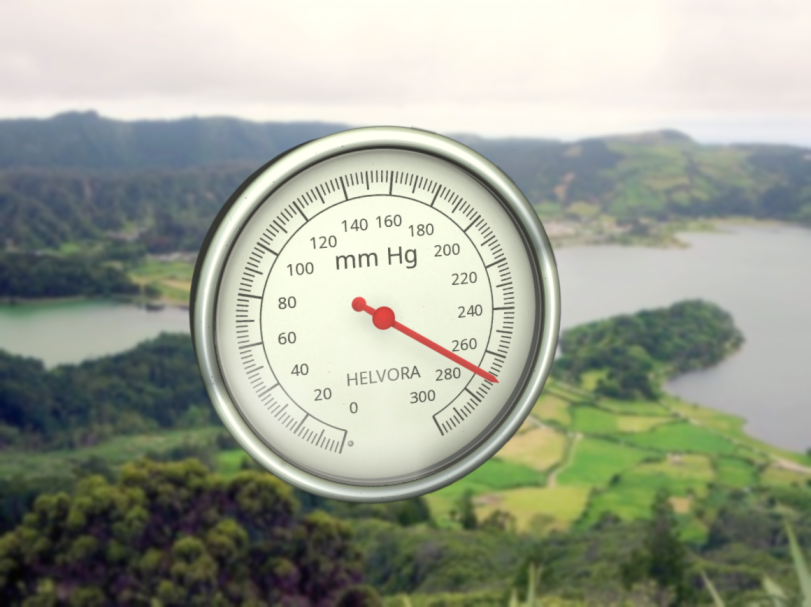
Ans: {"value": 270, "unit": "mmHg"}
